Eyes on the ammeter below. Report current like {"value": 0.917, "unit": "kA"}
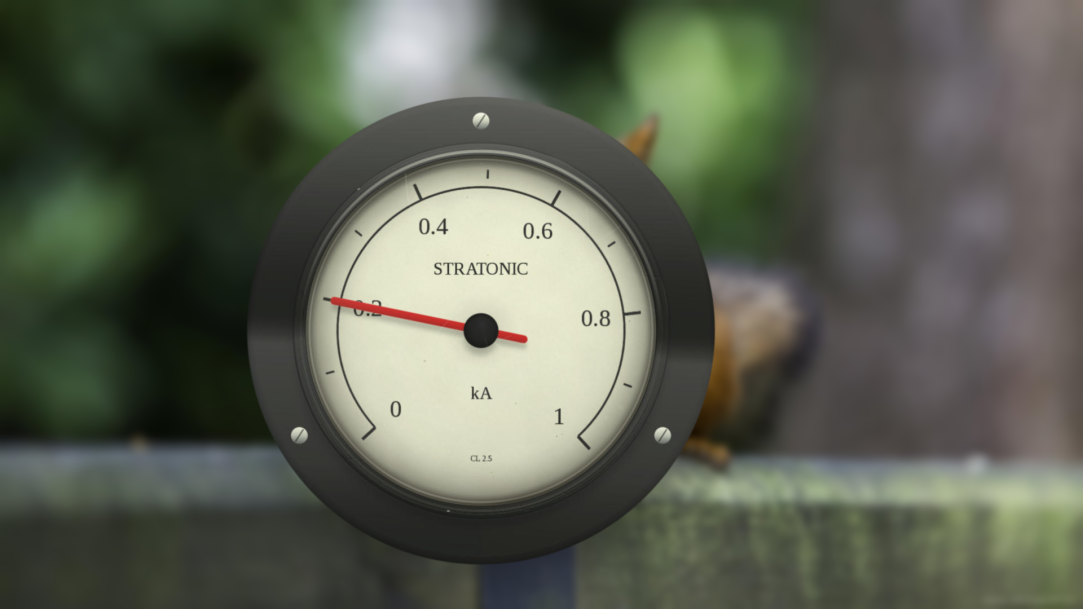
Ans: {"value": 0.2, "unit": "kA"}
